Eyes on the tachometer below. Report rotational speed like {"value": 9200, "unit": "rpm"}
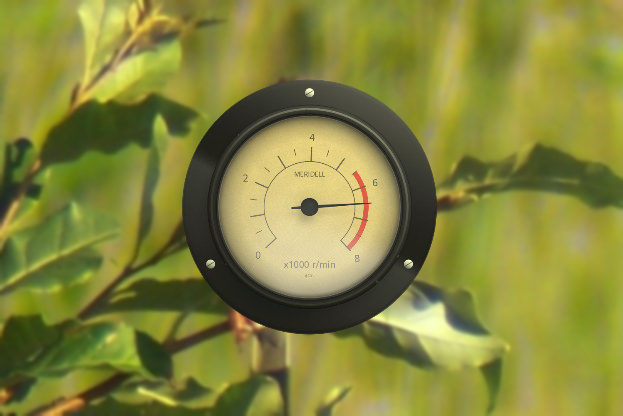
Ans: {"value": 6500, "unit": "rpm"}
